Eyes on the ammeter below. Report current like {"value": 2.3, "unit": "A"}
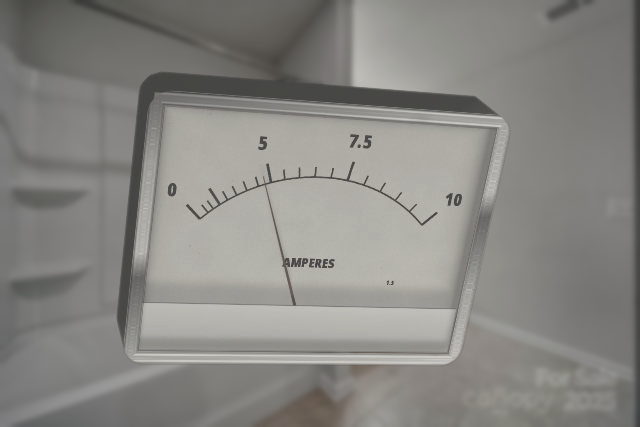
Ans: {"value": 4.75, "unit": "A"}
